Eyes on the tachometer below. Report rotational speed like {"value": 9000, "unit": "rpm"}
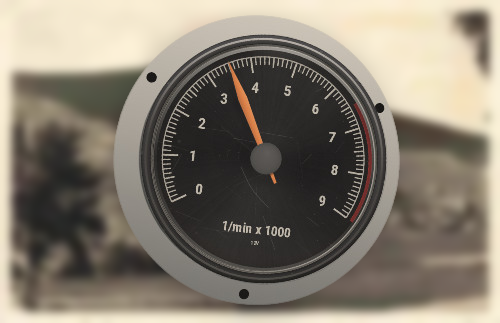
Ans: {"value": 3500, "unit": "rpm"}
